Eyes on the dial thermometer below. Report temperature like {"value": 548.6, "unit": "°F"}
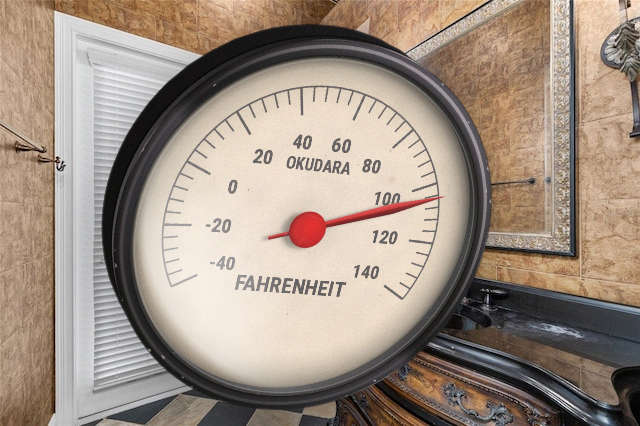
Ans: {"value": 104, "unit": "°F"}
